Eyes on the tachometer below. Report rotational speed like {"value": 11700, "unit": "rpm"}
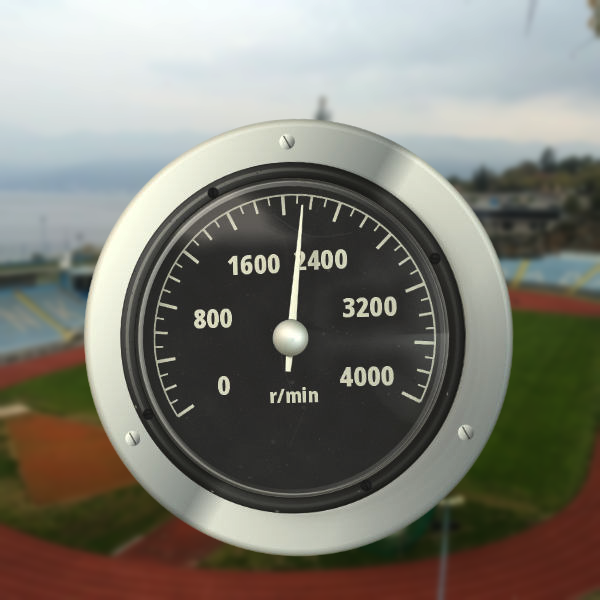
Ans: {"value": 2150, "unit": "rpm"}
